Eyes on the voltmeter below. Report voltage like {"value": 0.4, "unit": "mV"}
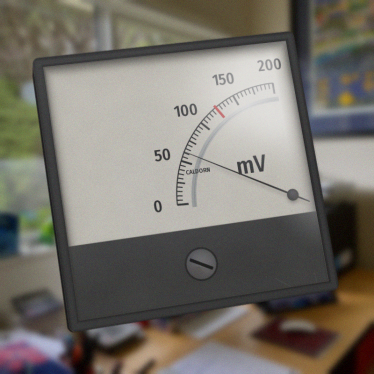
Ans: {"value": 60, "unit": "mV"}
